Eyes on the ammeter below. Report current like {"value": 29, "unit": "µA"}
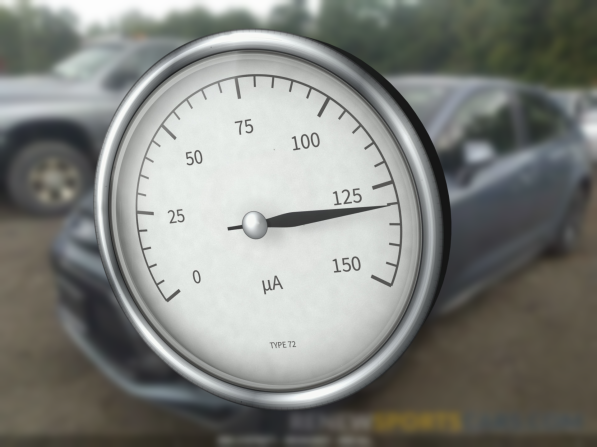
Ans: {"value": 130, "unit": "µA"}
